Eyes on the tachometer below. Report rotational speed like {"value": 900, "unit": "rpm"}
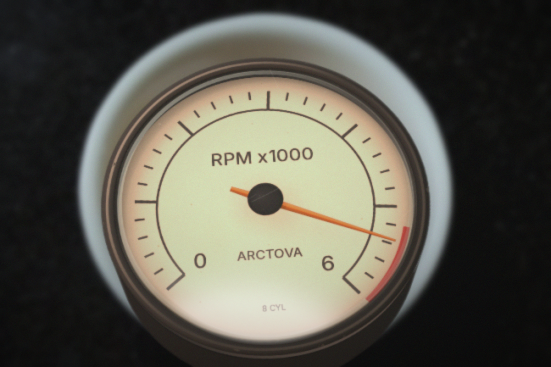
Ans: {"value": 5400, "unit": "rpm"}
